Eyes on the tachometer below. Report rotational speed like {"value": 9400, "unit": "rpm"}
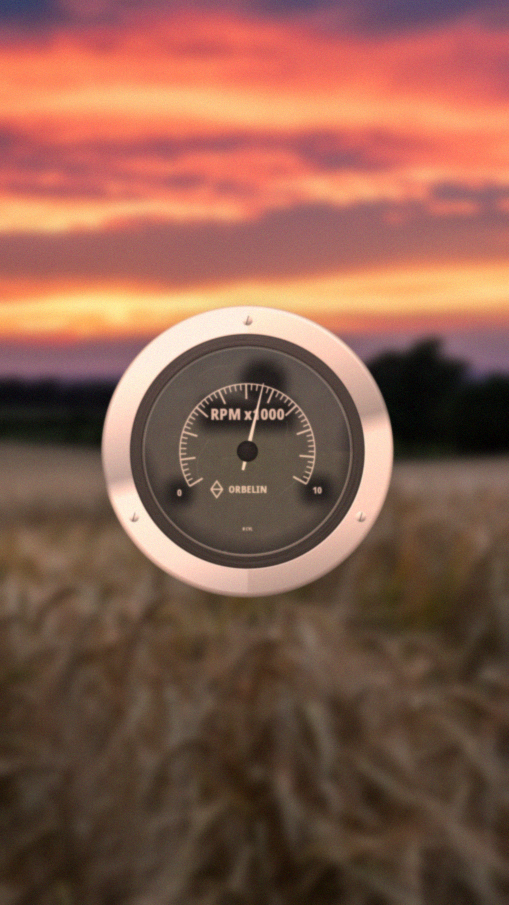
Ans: {"value": 5600, "unit": "rpm"}
